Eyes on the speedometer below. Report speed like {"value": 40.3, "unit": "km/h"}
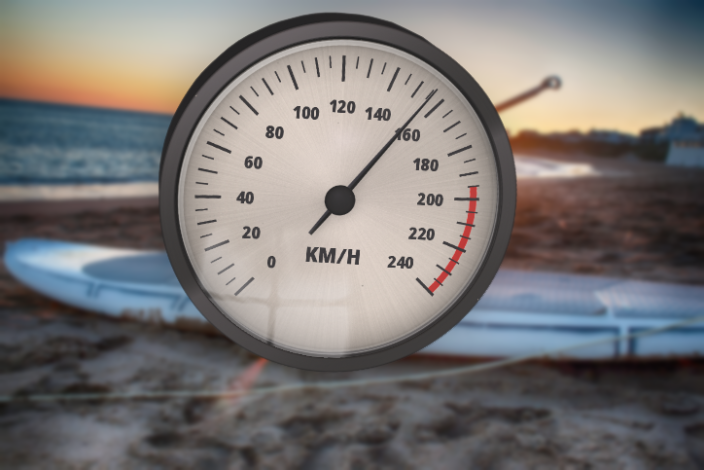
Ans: {"value": 155, "unit": "km/h"}
